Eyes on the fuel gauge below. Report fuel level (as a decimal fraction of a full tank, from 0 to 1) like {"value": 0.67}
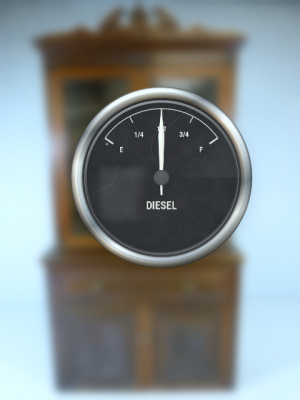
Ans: {"value": 0.5}
